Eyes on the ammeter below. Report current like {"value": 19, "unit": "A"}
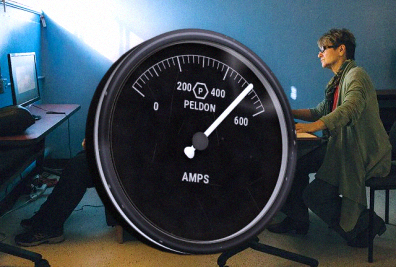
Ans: {"value": 500, "unit": "A"}
